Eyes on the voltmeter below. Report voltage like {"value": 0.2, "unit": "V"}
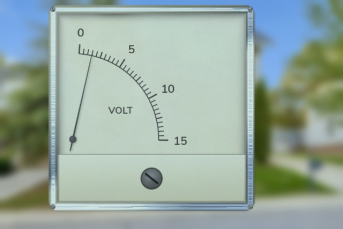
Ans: {"value": 1.5, "unit": "V"}
